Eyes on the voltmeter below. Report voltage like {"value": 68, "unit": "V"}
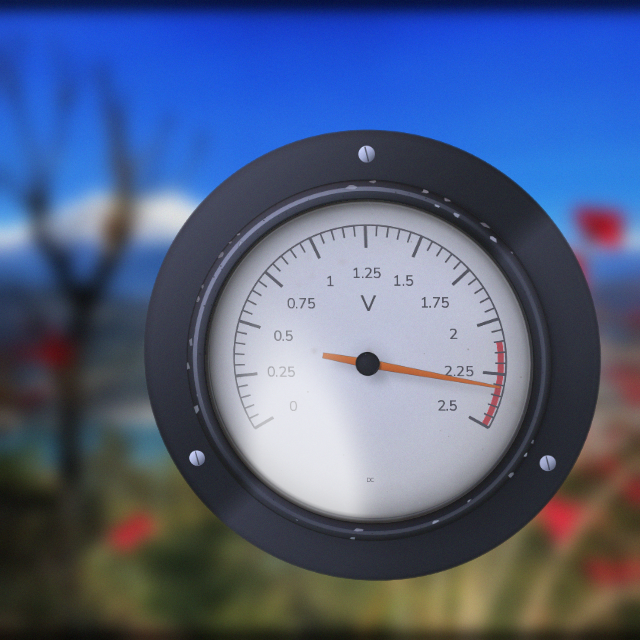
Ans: {"value": 2.3, "unit": "V"}
